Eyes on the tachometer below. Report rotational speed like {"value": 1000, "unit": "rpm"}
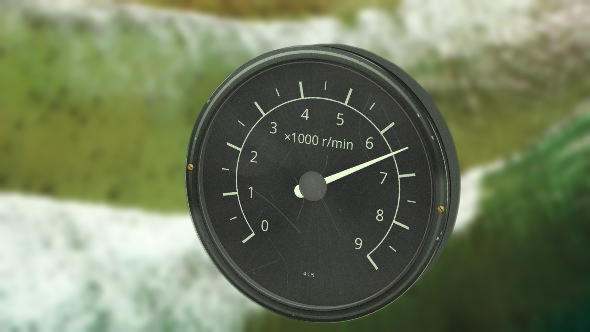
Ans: {"value": 6500, "unit": "rpm"}
